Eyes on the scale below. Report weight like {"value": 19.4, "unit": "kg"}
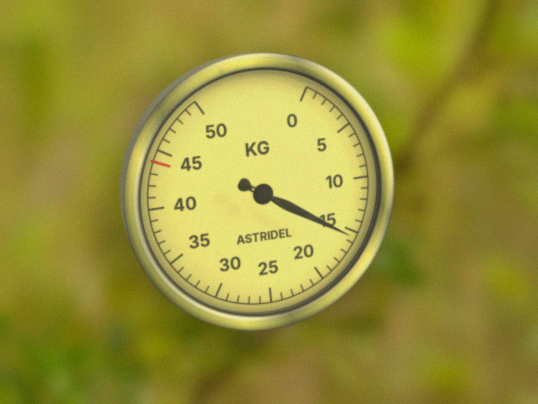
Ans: {"value": 15.5, "unit": "kg"}
